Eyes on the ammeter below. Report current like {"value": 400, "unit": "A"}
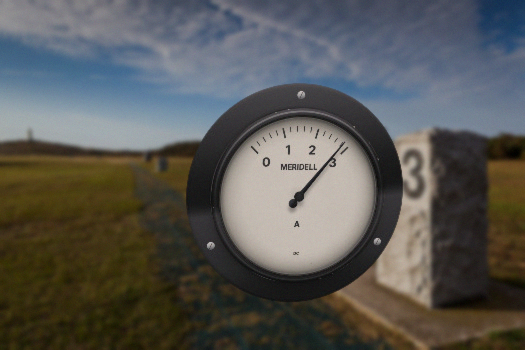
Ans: {"value": 2.8, "unit": "A"}
